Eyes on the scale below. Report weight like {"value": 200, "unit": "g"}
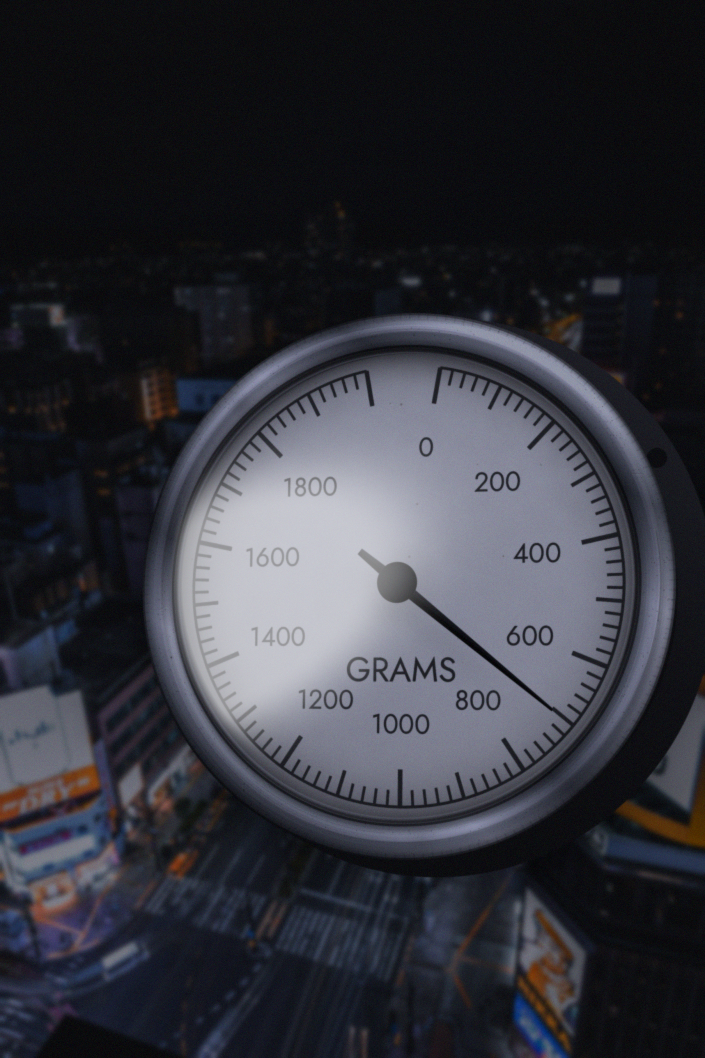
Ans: {"value": 700, "unit": "g"}
